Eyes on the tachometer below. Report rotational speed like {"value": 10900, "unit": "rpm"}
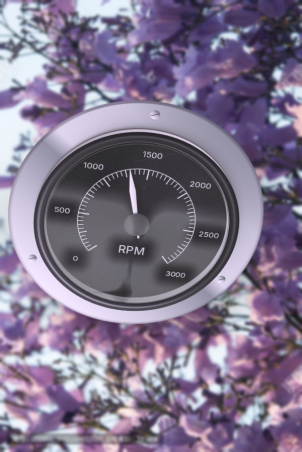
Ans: {"value": 1300, "unit": "rpm"}
